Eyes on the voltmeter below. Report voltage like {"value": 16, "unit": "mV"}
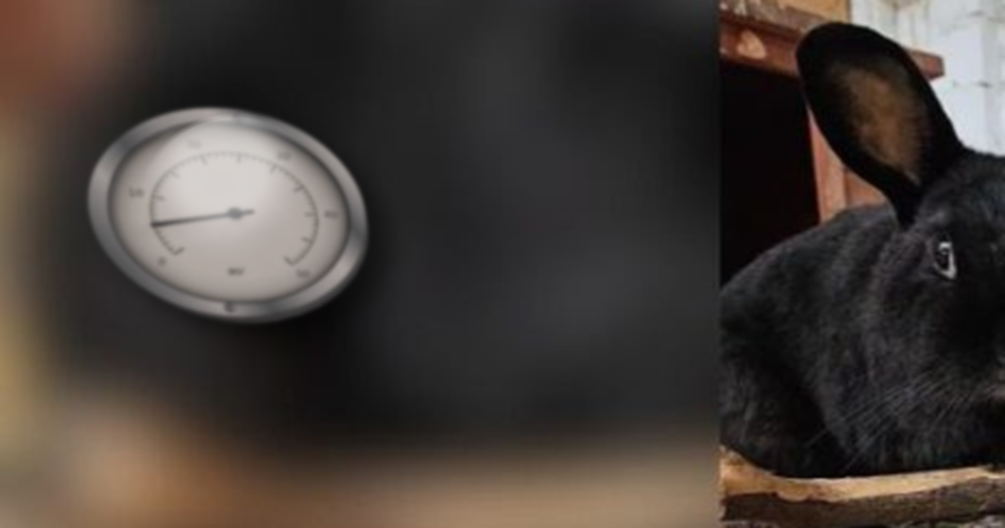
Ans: {"value": 5, "unit": "mV"}
